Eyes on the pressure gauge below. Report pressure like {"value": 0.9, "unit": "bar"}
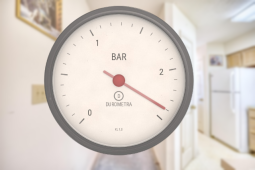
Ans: {"value": 2.4, "unit": "bar"}
